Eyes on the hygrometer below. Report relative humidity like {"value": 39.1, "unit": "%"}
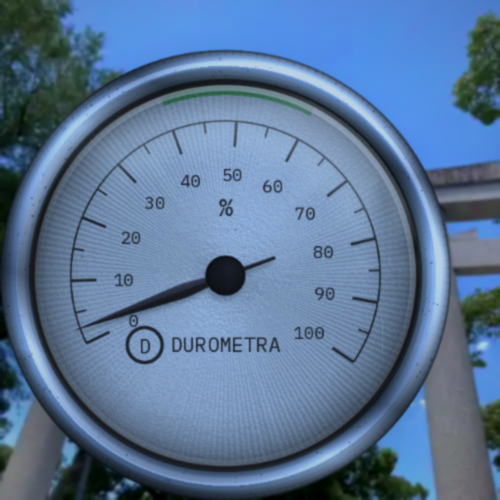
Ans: {"value": 2.5, "unit": "%"}
